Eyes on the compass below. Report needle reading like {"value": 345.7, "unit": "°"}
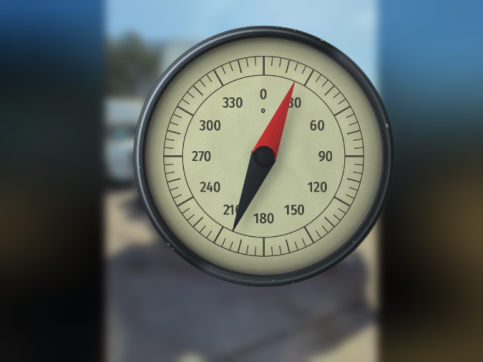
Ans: {"value": 22.5, "unit": "°"}
